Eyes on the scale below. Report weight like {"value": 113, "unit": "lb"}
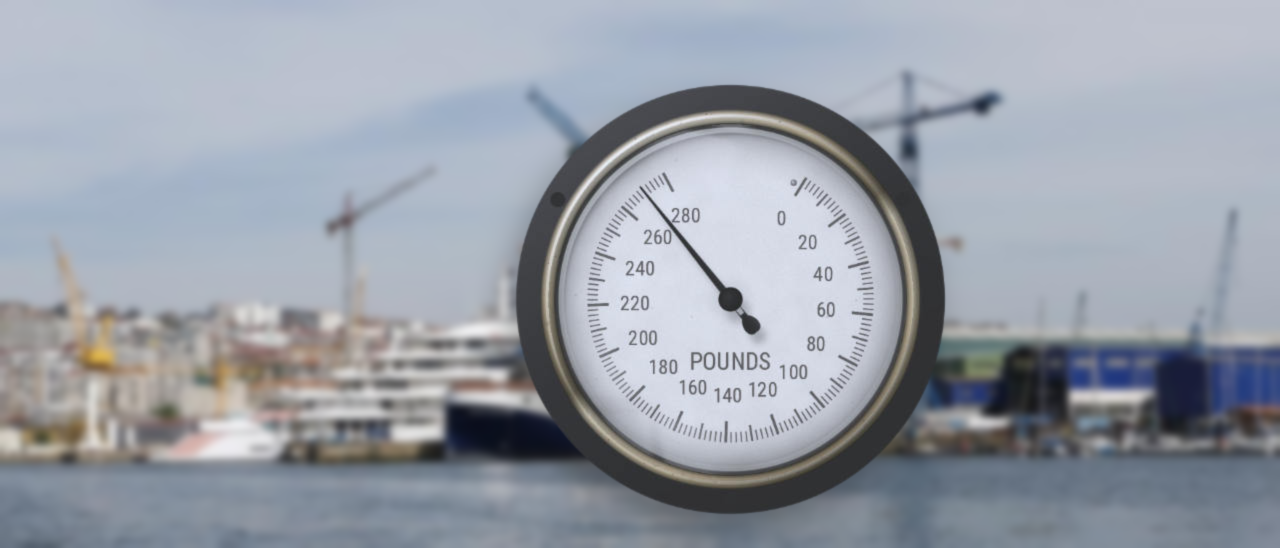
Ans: {"value": 270, "unit": "lb"}
